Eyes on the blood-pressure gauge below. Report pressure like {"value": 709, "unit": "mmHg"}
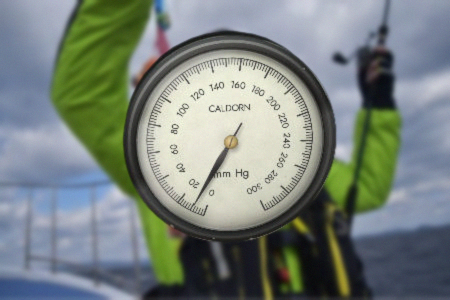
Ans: {"value": 10, "unit": "mmHg"}
